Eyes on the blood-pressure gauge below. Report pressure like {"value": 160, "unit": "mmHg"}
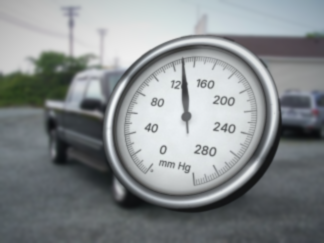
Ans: {"value": 130, "unit": "mmHg"}
